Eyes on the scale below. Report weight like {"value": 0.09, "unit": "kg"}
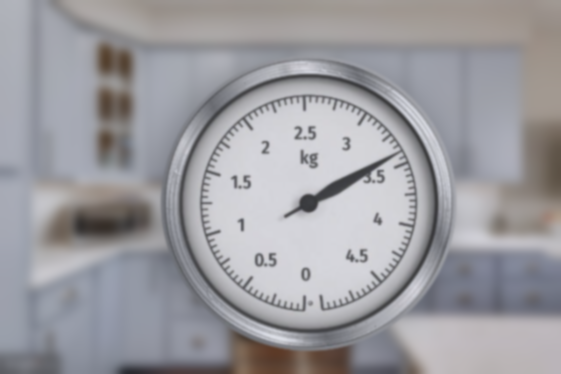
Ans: {"value": 3.4, "unit": "kg"}
